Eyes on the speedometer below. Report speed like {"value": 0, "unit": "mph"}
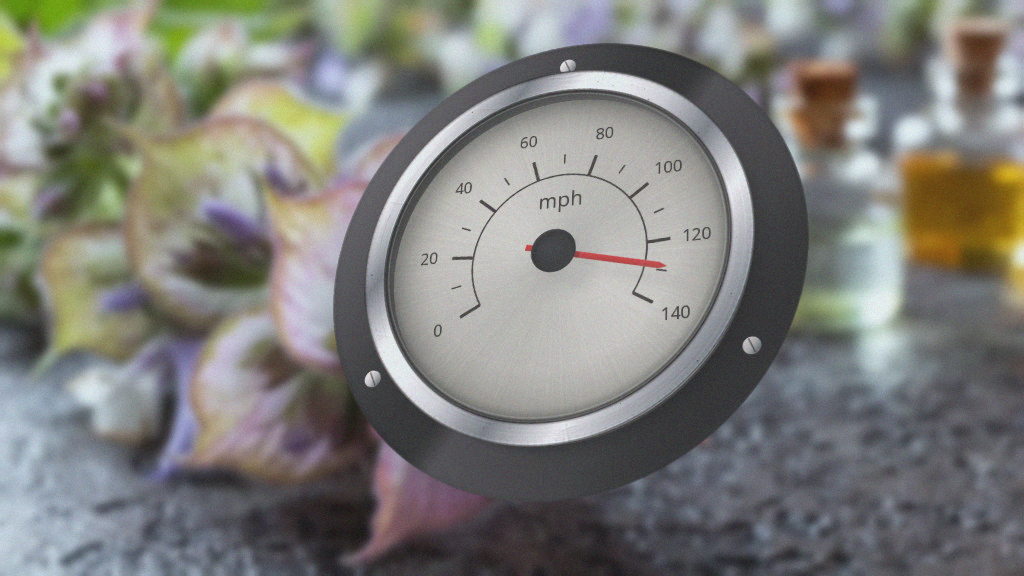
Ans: {"value": 130, "unit": "mph"}
